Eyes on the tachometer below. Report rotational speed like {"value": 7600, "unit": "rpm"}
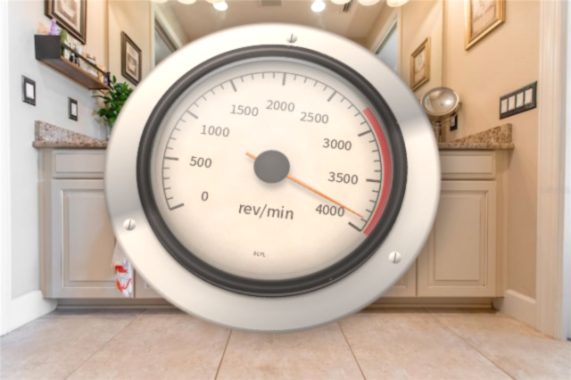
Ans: {"value": 3900, "unit": "rpm"}
